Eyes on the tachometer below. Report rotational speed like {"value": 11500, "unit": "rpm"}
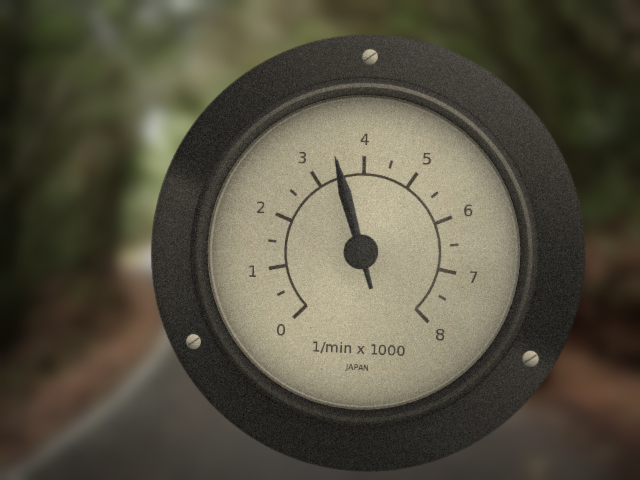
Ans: {"value": 3500, "unit": "rpm"}
